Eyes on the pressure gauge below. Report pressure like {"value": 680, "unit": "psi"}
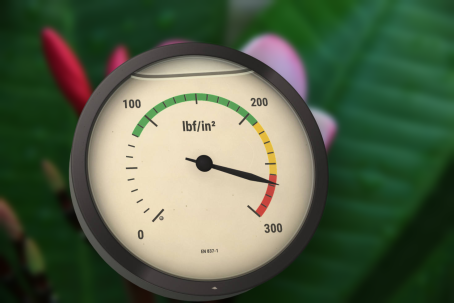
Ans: {"value": 270, "unit": "psi"}
